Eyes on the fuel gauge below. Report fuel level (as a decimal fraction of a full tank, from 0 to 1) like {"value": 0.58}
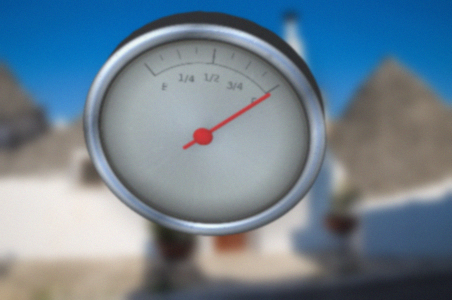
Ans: {"value": 1}
